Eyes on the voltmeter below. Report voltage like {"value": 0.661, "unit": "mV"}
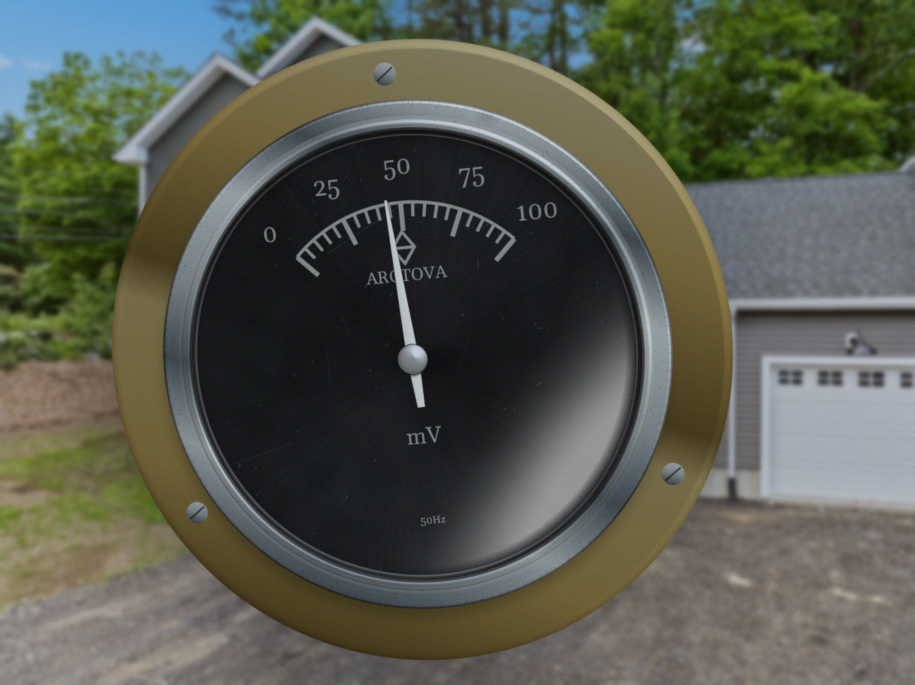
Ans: {"value": 45, "unit": "mV"}
